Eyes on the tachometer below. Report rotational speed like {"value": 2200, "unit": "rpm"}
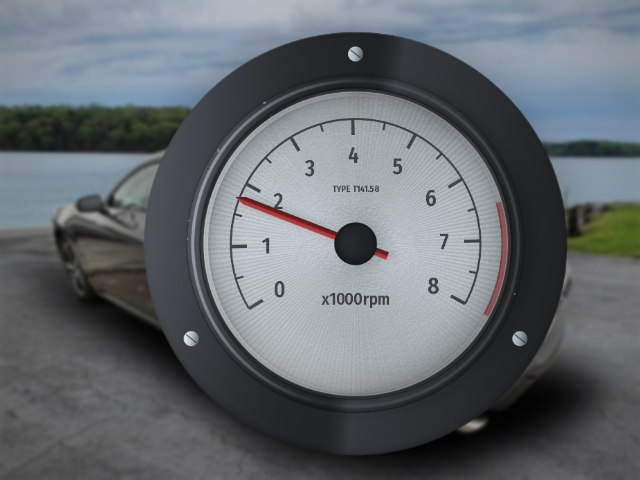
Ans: {"value": 1750, "unit": "rpm"}
